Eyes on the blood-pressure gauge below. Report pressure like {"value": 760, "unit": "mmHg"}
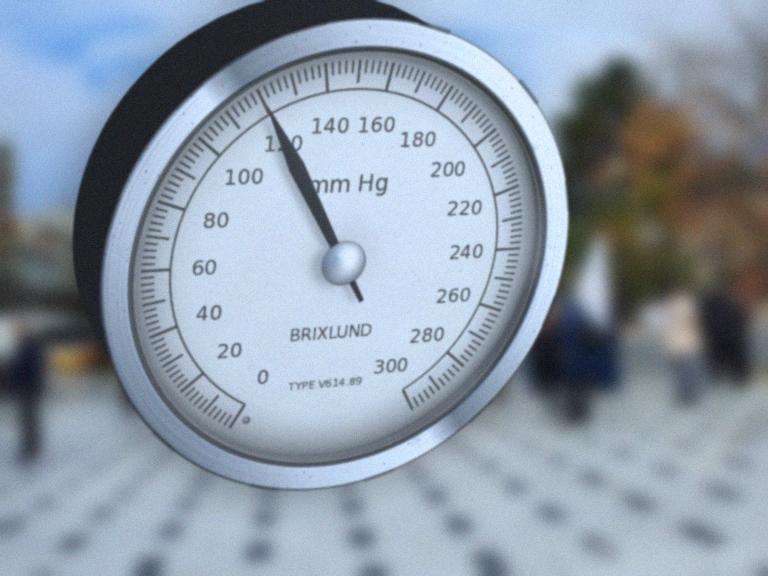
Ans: {"value": 120, "unit": "mmHg"}
